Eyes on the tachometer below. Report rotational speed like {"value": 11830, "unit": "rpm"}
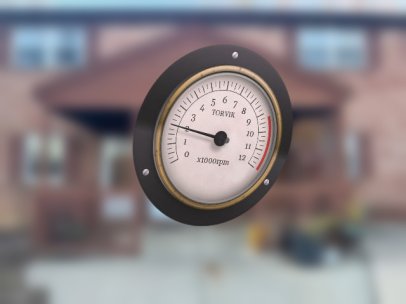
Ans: {"value": 2000, "unit": "rpm"}
